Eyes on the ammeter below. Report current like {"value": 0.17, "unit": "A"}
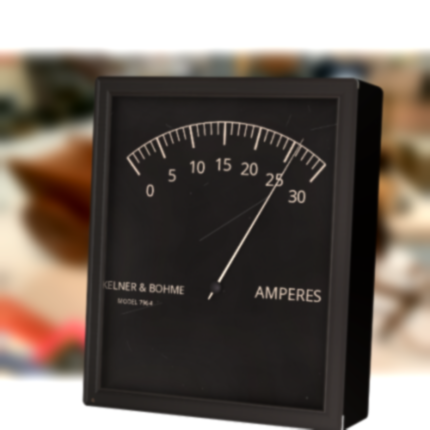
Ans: {"value": 26, "unit": "A"}
